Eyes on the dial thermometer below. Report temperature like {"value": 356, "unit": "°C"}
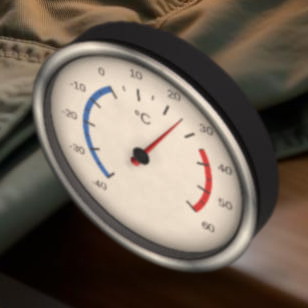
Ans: {"value": 25, "unit": "°C"}
